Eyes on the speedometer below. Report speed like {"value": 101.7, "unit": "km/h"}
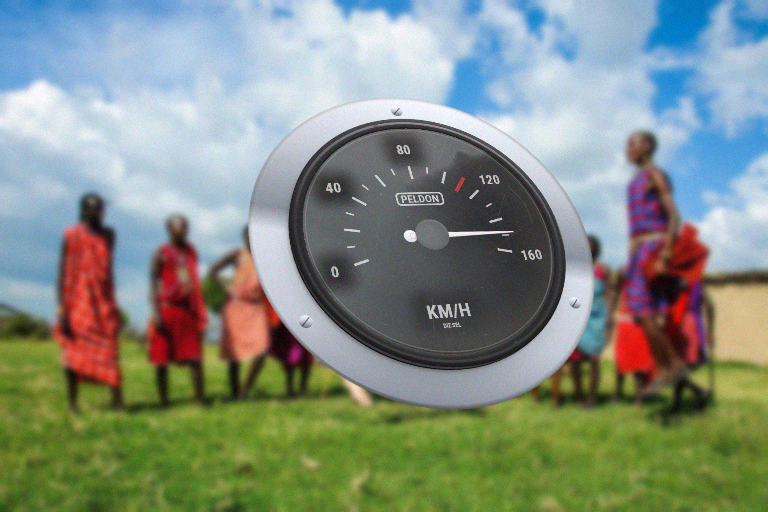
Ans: {"value": 150, "unit": "km/h"}
